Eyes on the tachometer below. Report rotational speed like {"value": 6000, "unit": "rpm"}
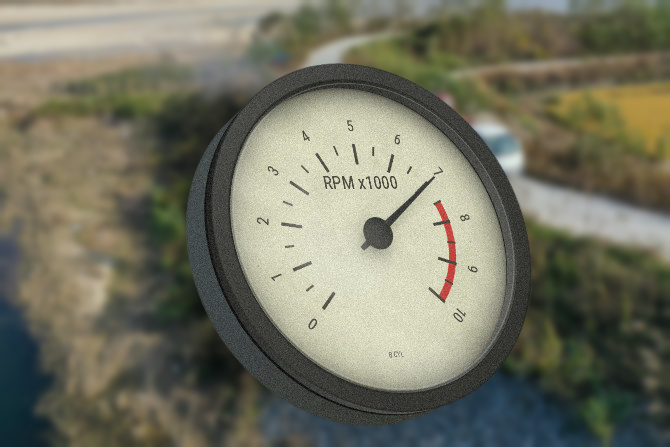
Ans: {"value": 7000, "unit": "rpm"}
